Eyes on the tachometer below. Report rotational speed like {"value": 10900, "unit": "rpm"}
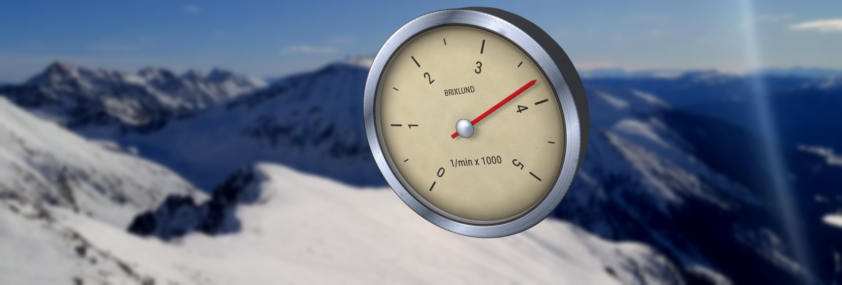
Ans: {"value": 3750, "unit": "rpm"}
